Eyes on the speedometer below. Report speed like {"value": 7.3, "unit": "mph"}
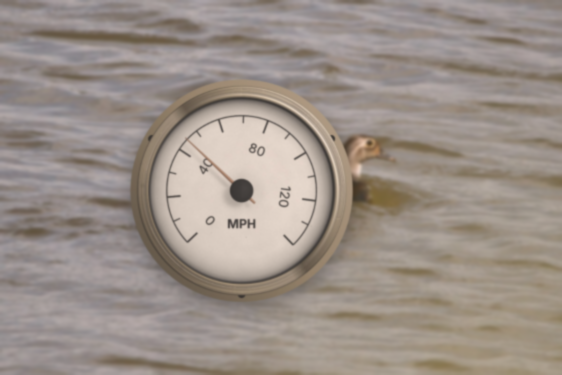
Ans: {"value": 45, "unit": "mph"}
